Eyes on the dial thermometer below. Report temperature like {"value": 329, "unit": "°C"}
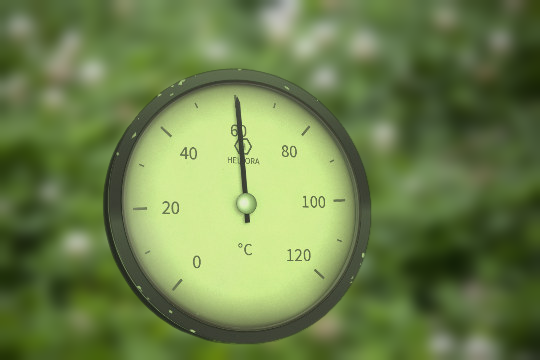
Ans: {"value": 60, "unit": "°C"}
